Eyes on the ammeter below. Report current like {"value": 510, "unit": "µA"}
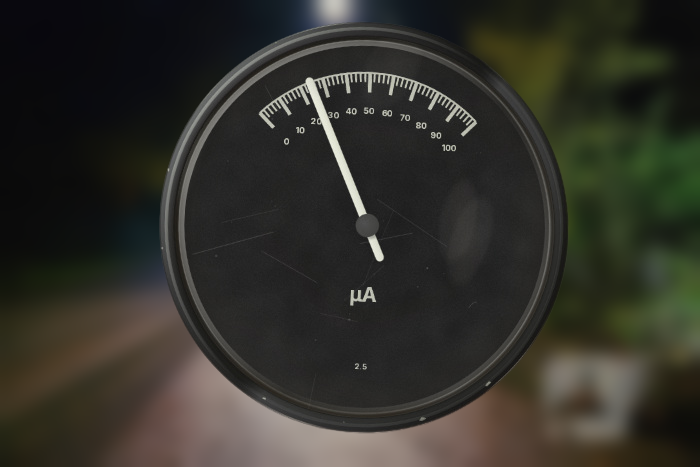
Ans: {"value": 24, "unit": "µA"}
